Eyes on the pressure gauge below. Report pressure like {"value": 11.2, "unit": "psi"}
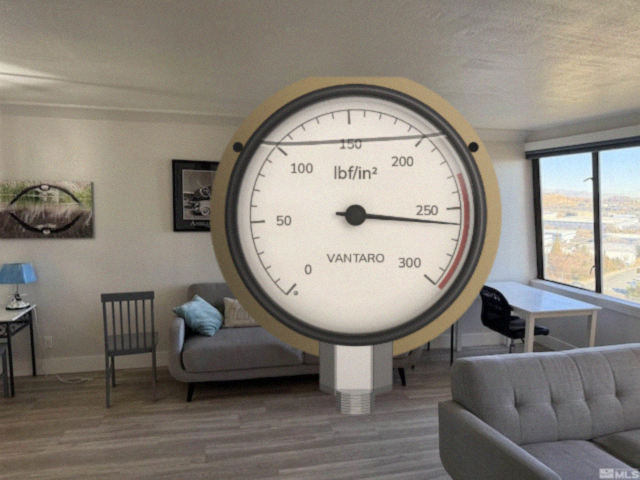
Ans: {"value": 260, "unit": "psi"}
